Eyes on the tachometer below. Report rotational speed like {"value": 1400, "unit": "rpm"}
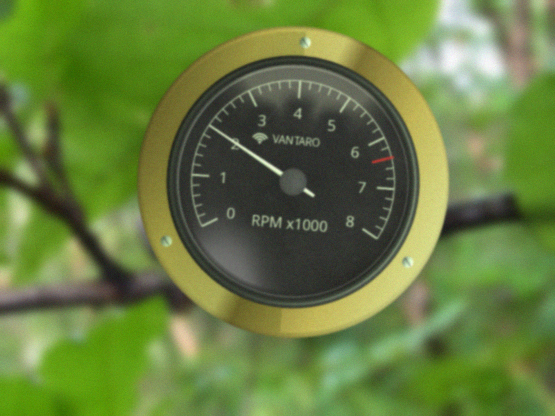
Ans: {"value": 2000, "unit": "rpm"}
